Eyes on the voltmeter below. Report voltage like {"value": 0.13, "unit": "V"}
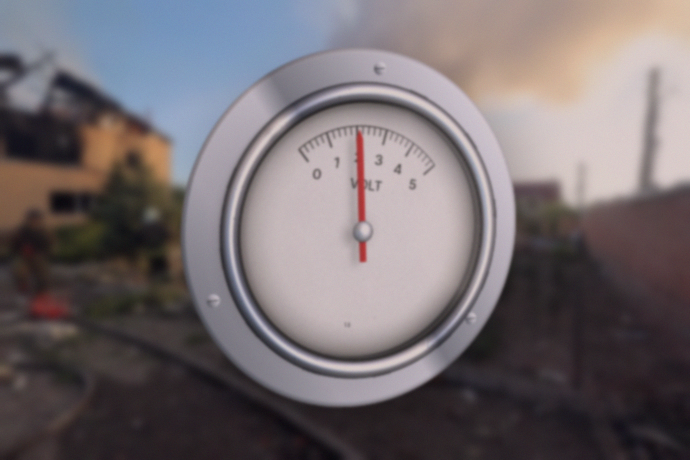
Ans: {"value": 2, "unit": "V"}
